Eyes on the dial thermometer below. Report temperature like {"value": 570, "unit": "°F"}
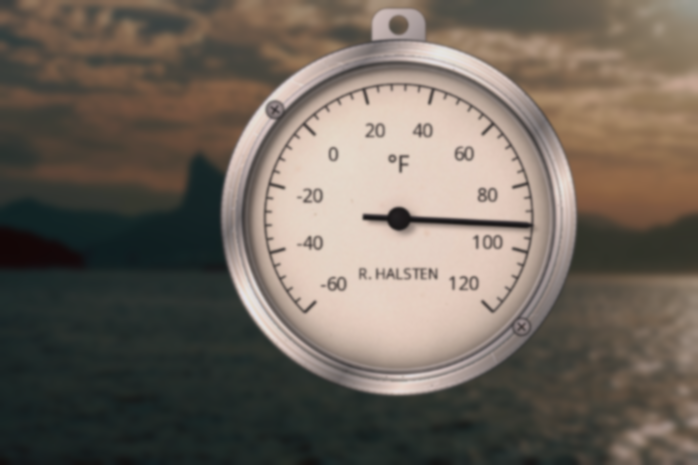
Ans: {"value": 92, "unit": "°F"}
